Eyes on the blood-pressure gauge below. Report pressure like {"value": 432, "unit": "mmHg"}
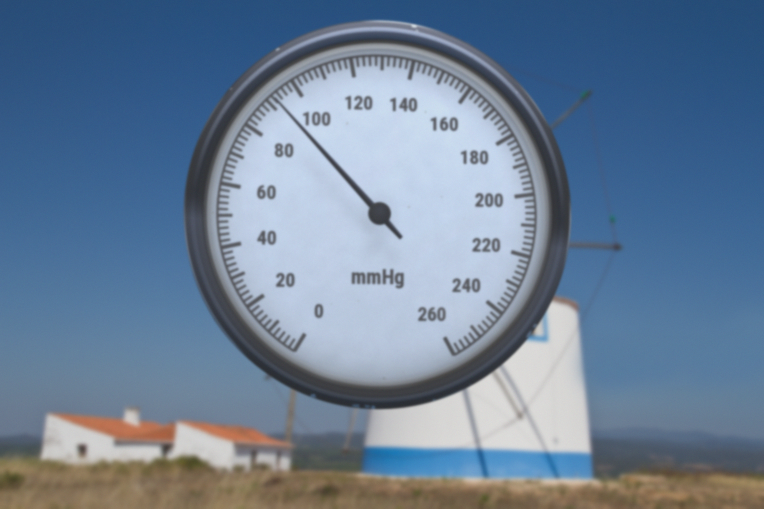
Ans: {"value": 92, "unit": "mmHg"}
